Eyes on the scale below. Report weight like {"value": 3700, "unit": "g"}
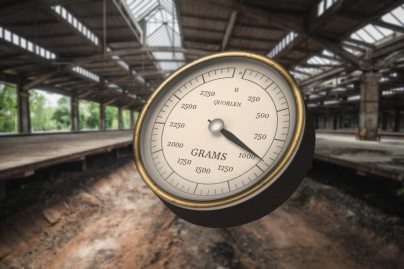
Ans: {"value": 950, "unit": "g"}
